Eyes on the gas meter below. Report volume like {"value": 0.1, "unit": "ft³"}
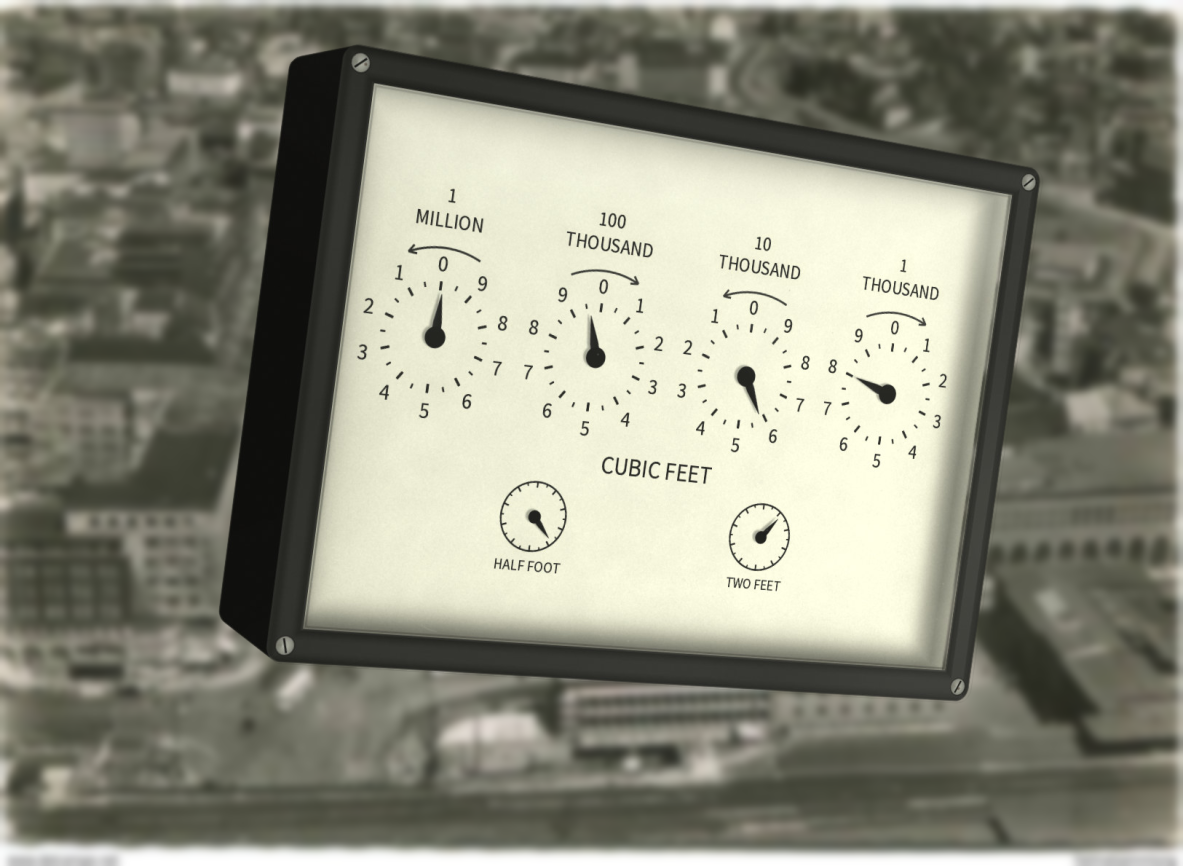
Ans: {"value": 995800, "unit": "ft³"}
